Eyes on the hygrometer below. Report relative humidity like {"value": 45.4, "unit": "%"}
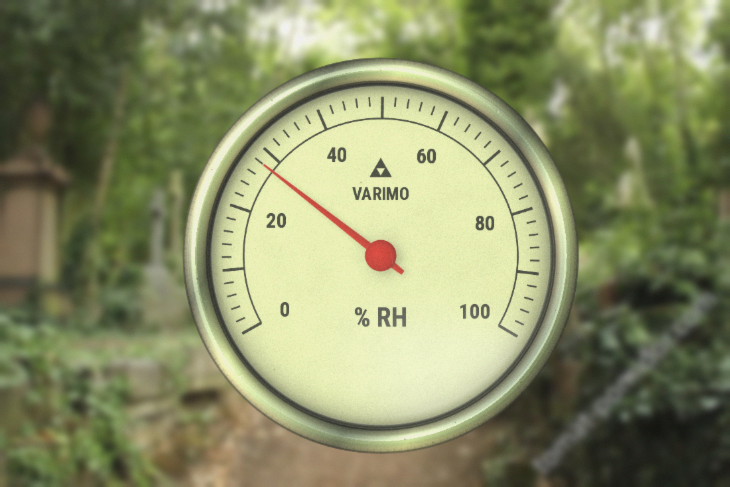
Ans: {"value": 28, "unit": "%"}
